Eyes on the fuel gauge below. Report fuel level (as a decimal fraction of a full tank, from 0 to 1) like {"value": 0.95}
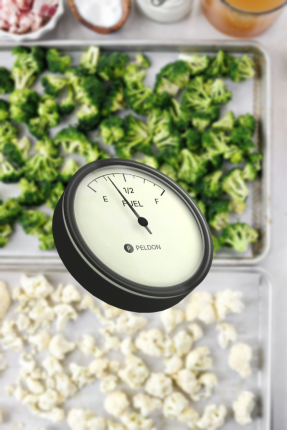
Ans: {"value": 0.25}
